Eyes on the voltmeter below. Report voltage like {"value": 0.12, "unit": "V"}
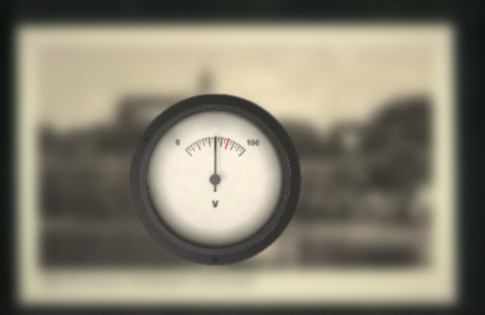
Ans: {"value": 50, "unit": "V"}
